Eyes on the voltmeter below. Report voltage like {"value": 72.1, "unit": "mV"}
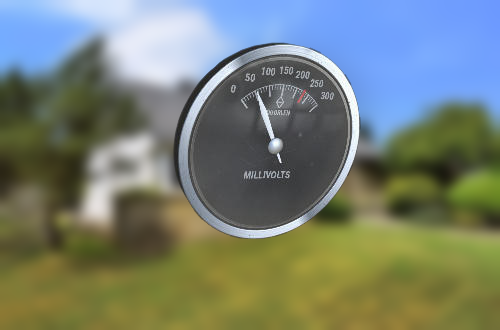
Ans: {"value": 50, "unit": "mV"}
